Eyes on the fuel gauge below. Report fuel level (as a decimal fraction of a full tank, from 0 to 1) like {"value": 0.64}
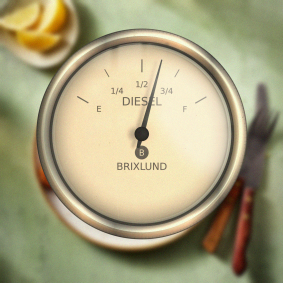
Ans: {"value": 0.625}
